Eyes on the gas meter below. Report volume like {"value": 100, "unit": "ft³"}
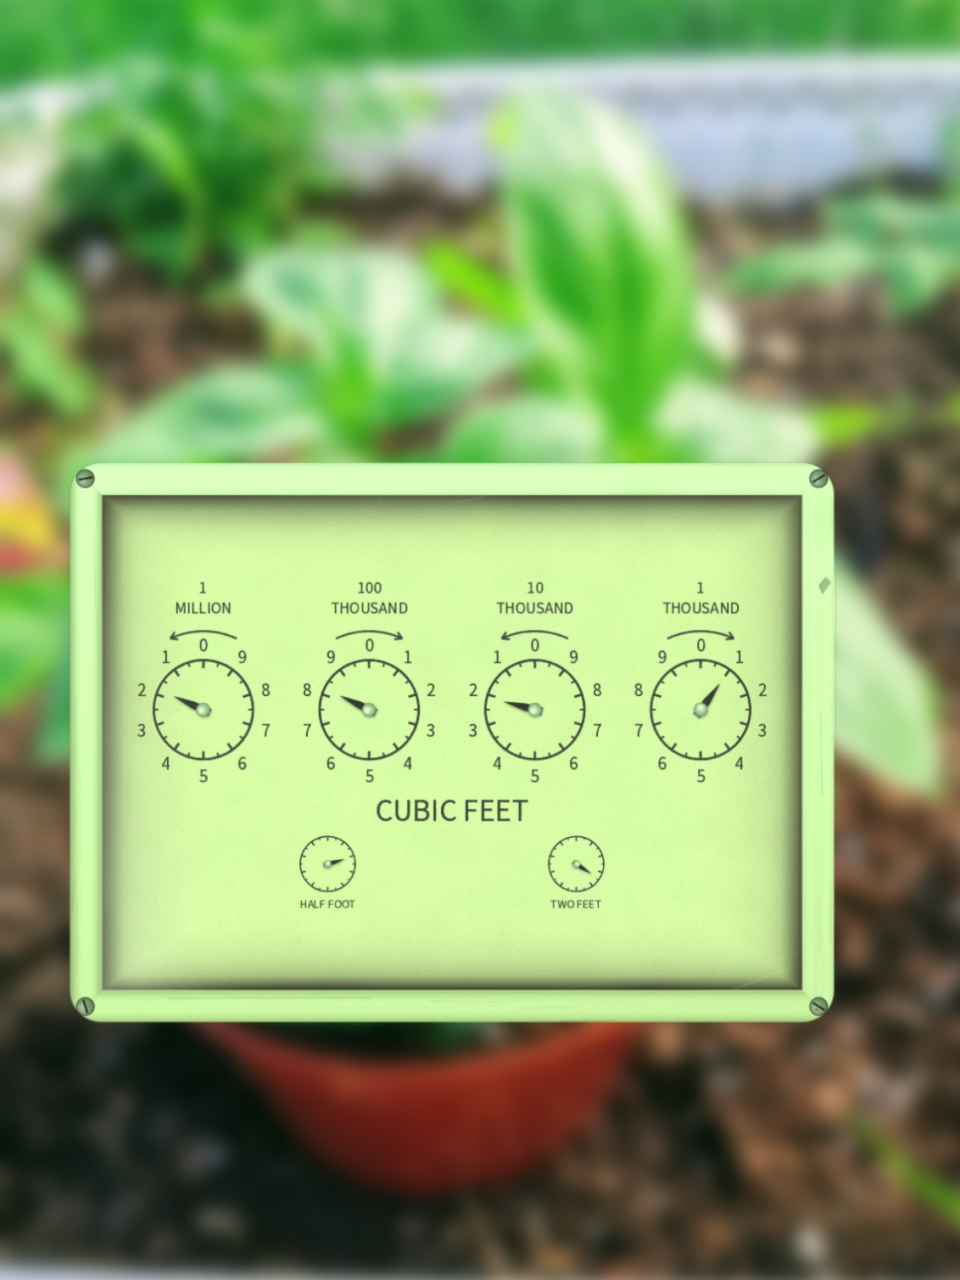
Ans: {"value": 182100, "unit": "ft³"}
